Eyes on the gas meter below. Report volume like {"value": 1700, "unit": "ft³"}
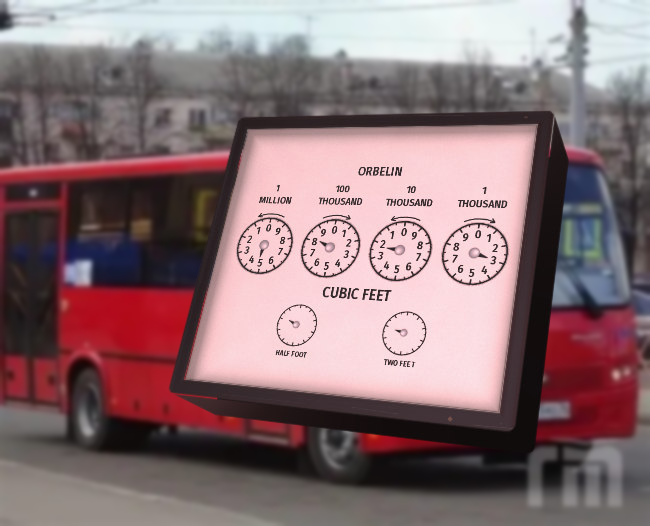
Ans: {"value": 482300, "unit": "ft³"}
